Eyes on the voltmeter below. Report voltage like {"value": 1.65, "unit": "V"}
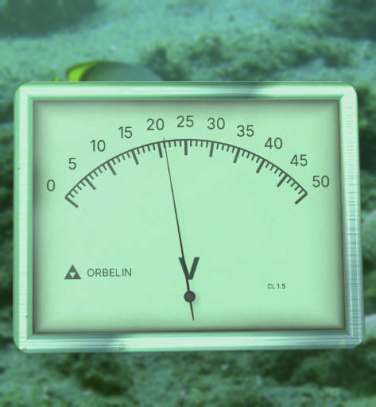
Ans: {"value": 21, "unit": "V"}
